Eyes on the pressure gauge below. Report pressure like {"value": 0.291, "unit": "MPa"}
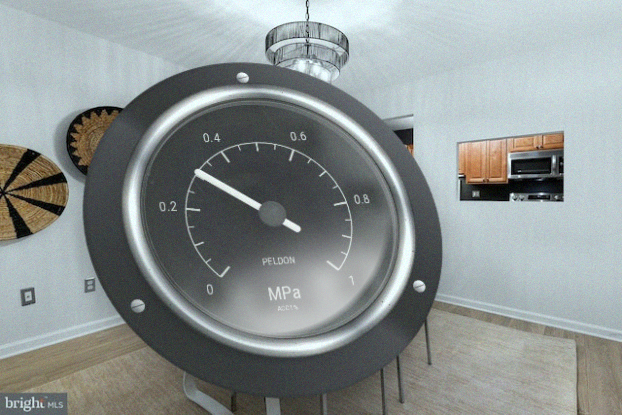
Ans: {"value": 0.3, "unit": "MPa"}
